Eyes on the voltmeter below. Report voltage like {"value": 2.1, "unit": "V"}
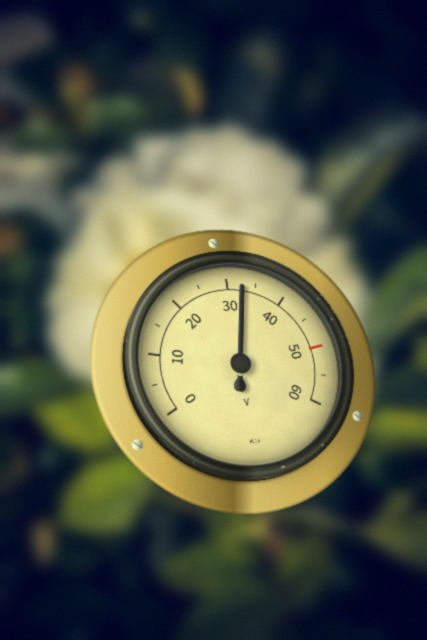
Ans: {"value": 32.5, "unit": "V"}
